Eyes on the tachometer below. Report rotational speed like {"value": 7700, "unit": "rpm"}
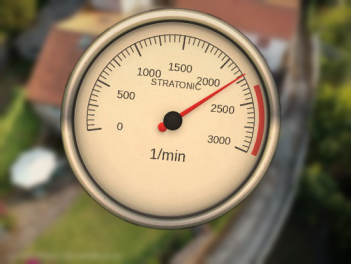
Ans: {"value": 2200, "unit": "rpm"}
